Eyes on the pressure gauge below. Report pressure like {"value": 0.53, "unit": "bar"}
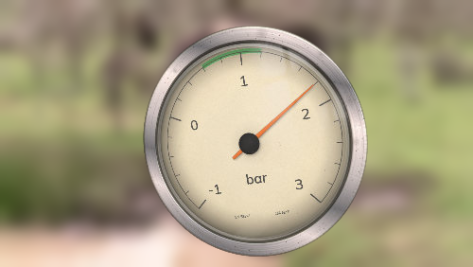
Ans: {"value": 1.8, "unit": "bar"}
